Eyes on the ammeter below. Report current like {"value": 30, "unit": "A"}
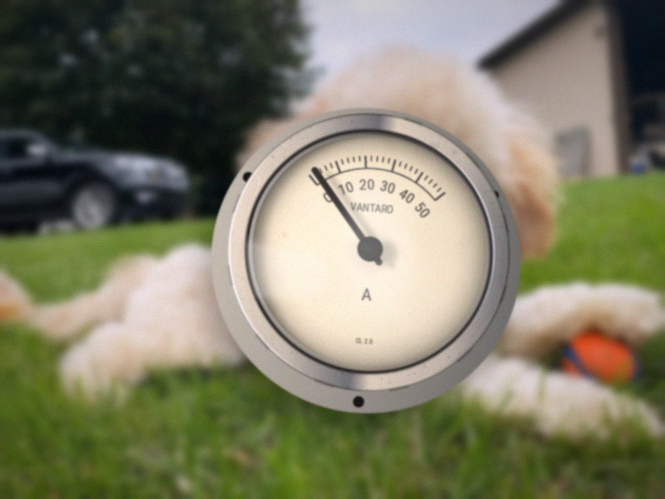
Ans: {"value": 2, "unit": "A"}
